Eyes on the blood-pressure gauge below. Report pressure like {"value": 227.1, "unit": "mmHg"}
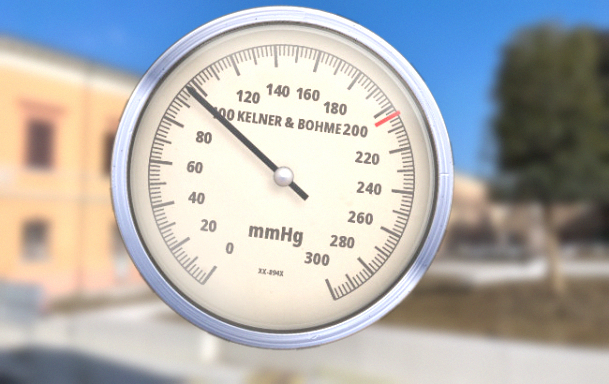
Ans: {"value": 96, "unit": "mmHg"}
